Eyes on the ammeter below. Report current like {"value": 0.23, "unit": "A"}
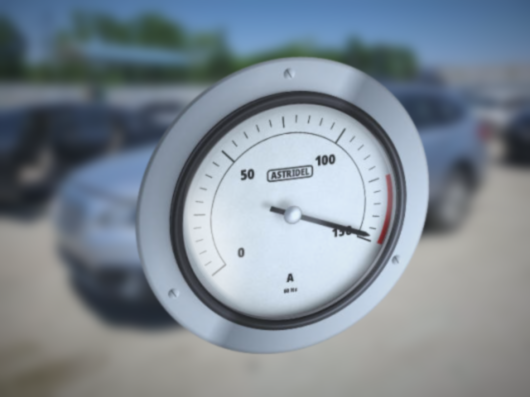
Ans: {"value": 147.5, "unit": "A"}
